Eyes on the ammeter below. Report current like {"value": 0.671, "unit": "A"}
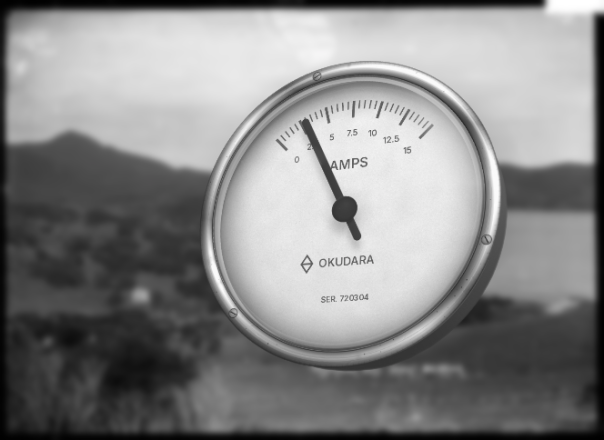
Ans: {"value": 3, "unit": "A"}
